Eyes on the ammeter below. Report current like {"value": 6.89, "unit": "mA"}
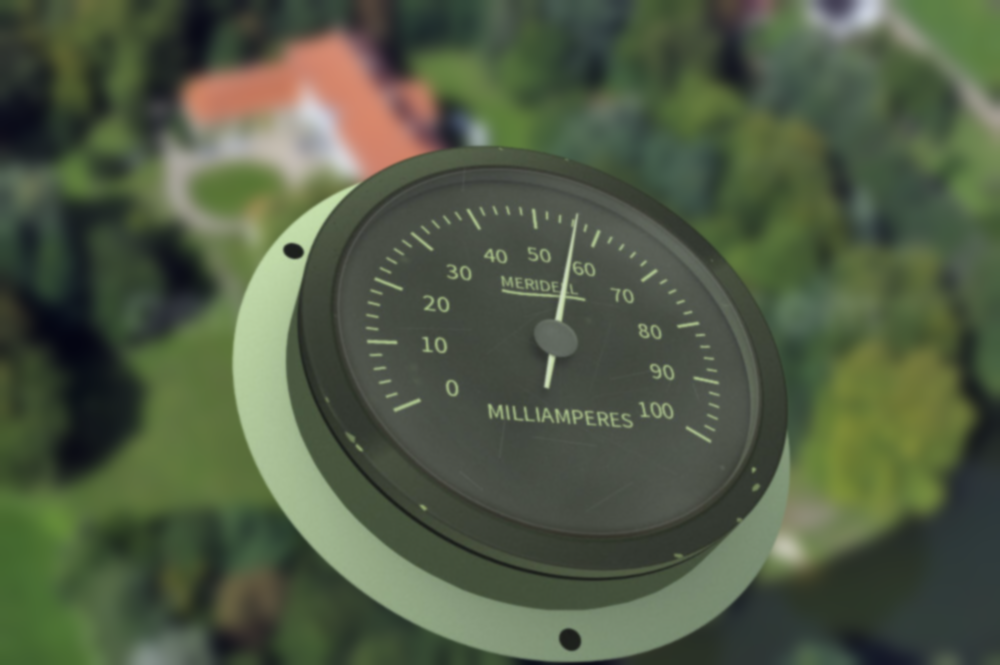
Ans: {"value": 56, "unit": "mA"}
